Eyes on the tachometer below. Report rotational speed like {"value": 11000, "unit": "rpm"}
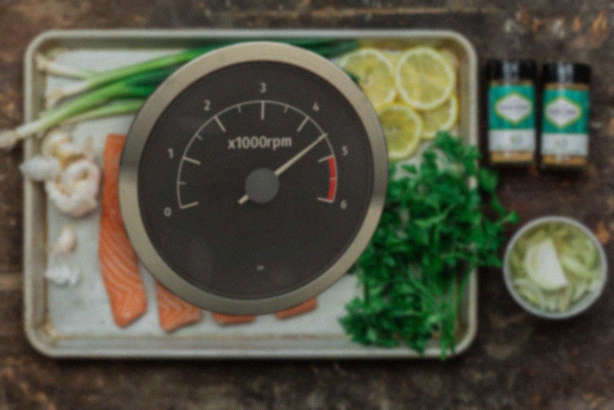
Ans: {"value": 4500, "unit": "rpm"}
